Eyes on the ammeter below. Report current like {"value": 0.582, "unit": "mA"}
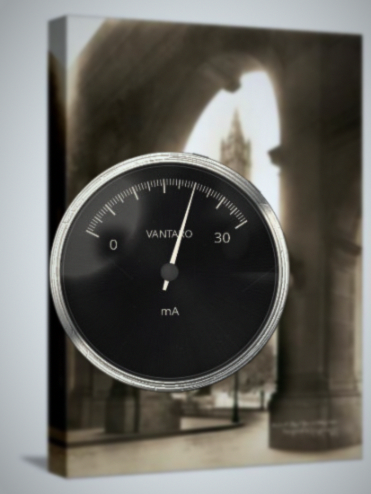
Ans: {"value": 20, "unit": "mA"}
